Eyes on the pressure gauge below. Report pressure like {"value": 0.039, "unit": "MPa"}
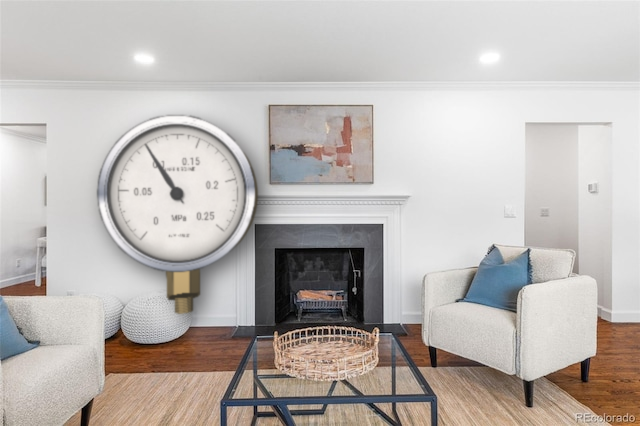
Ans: {"value": 0.1, "unit": "MPa"}
